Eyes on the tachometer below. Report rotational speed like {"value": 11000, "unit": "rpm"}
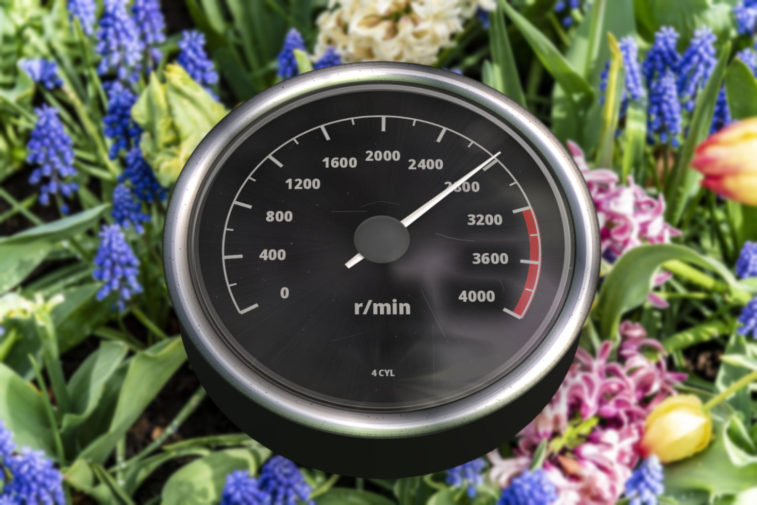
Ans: {"value": 2800, "unit": "rpm"}
